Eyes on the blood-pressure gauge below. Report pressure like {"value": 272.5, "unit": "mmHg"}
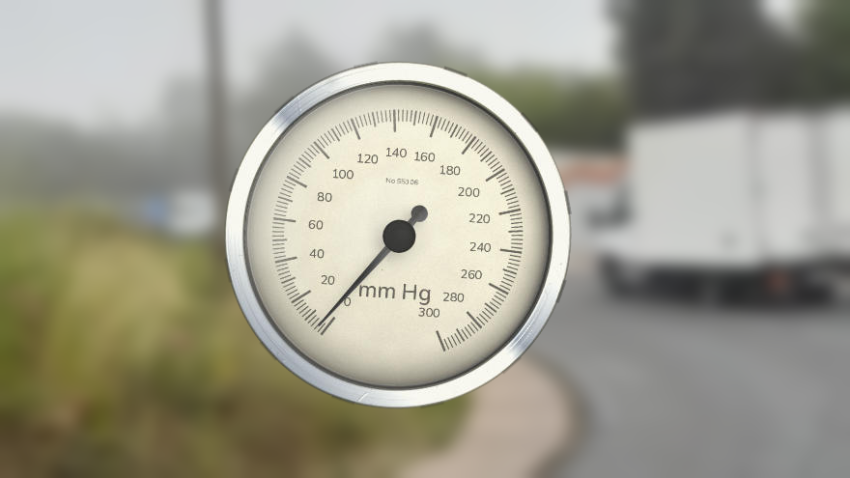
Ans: {"value": 4, "unit": "mmHg"}
